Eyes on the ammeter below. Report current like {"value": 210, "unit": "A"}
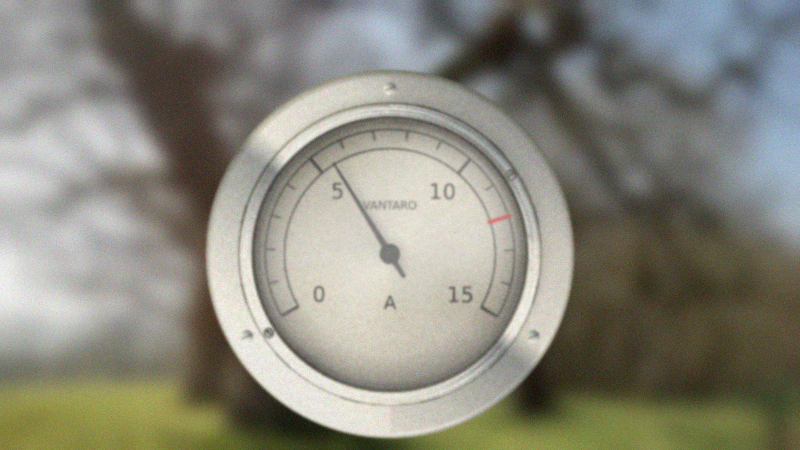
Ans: {"value": 5.5, "unit": "A"}
